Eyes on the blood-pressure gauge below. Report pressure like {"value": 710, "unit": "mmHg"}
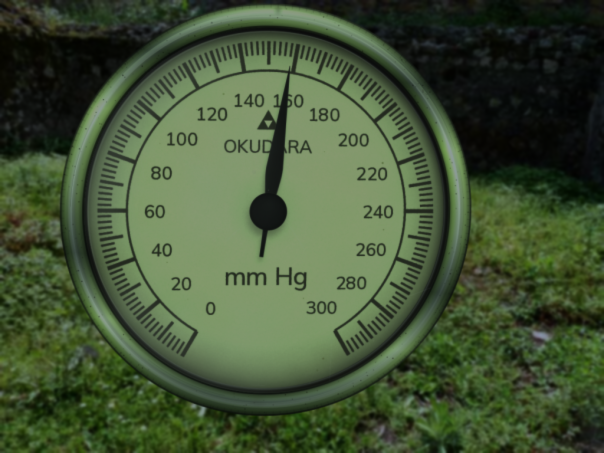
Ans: {"value": 158, "unit": "mmHg"}
